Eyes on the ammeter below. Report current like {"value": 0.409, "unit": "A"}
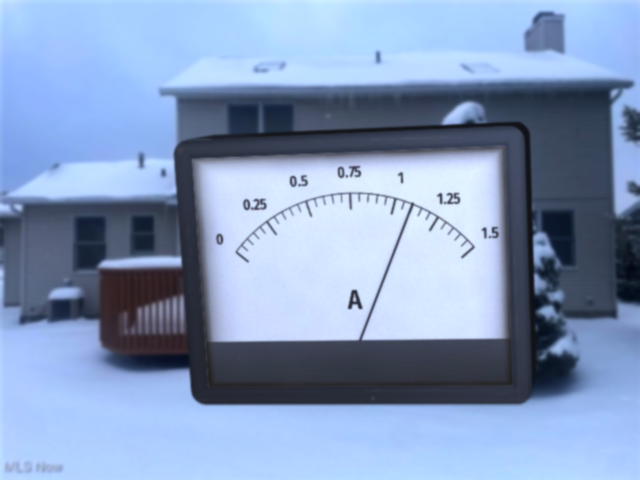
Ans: {"value": 1.1, "unit": "A"}
